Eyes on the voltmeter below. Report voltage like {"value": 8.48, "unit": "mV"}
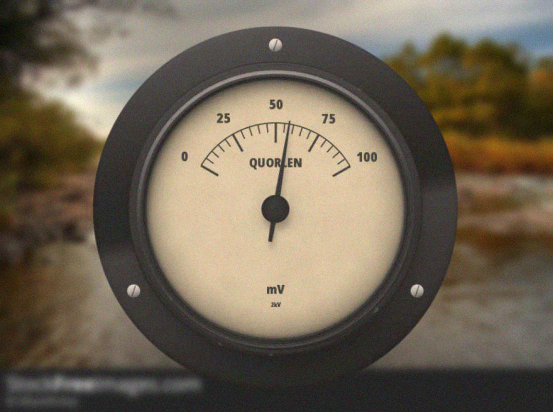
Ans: {"value": 57.5, "unit": "mV"}
